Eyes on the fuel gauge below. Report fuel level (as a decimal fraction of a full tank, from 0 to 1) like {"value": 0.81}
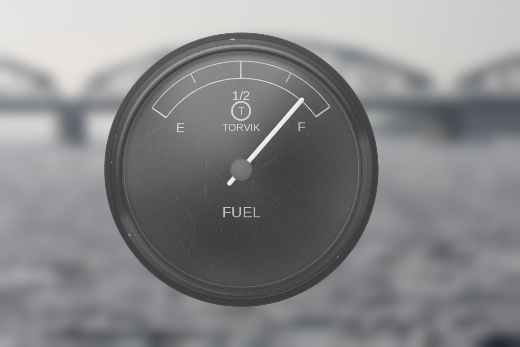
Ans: {"value": 0.875}
